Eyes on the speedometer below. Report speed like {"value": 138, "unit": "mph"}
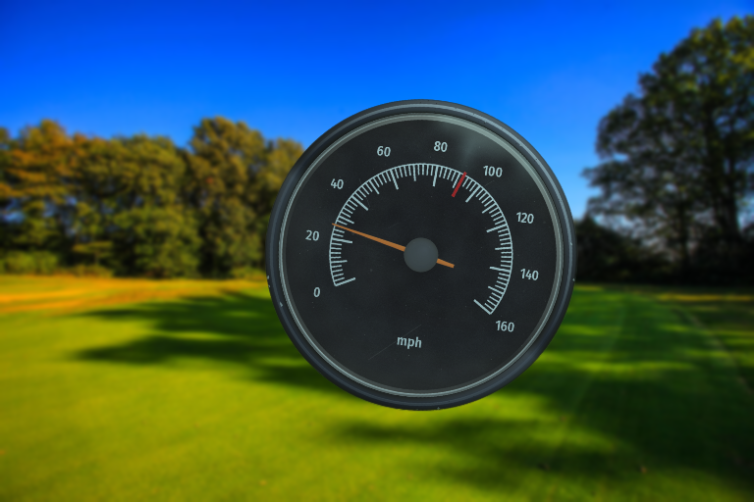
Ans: {"value": 26, "unit": "mph"}
